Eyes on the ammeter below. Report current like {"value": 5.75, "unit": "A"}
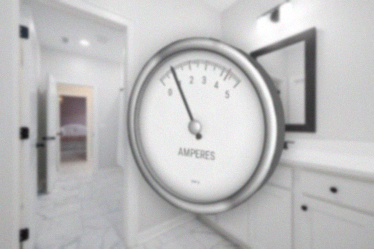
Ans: {"value": 1, "unit": "A"}
